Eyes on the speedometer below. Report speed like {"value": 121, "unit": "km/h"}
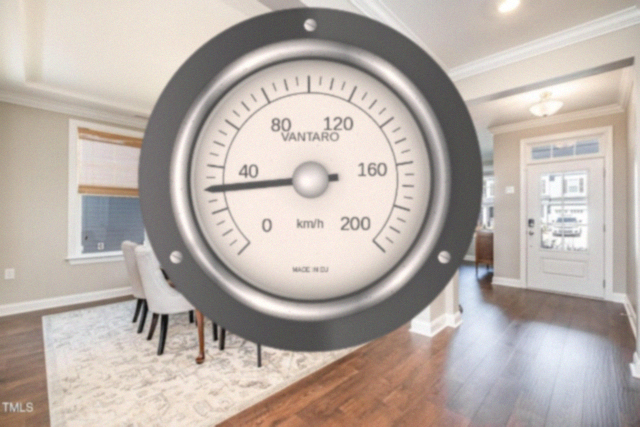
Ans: {"value": 30, "unit": "km/h"}
